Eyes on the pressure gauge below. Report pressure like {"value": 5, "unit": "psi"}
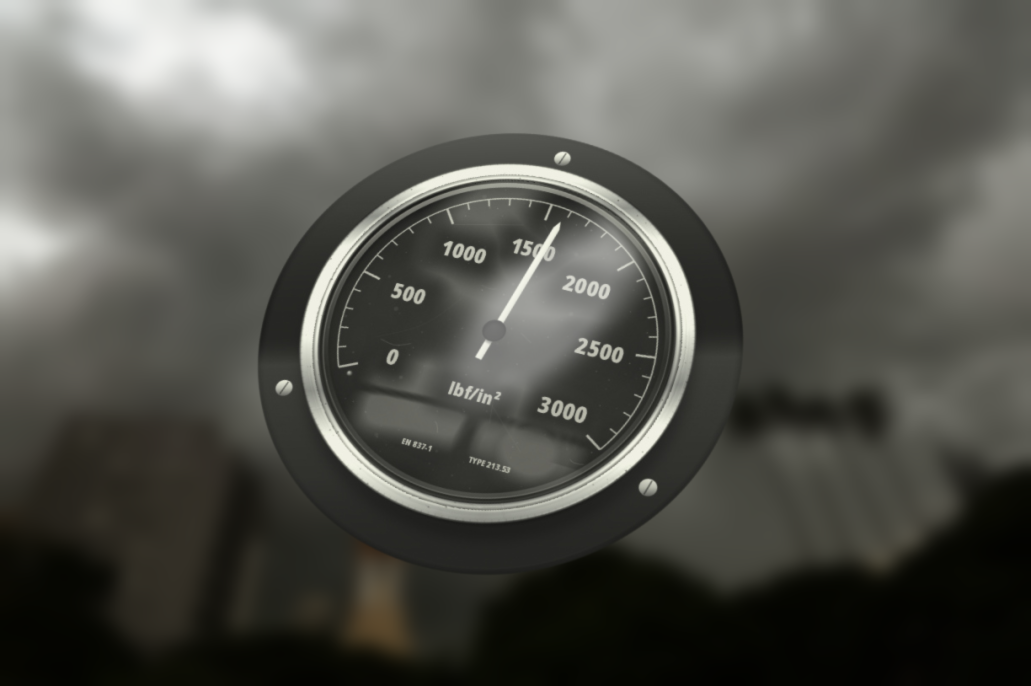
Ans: {"value": 1600, "unit": "psi"}
